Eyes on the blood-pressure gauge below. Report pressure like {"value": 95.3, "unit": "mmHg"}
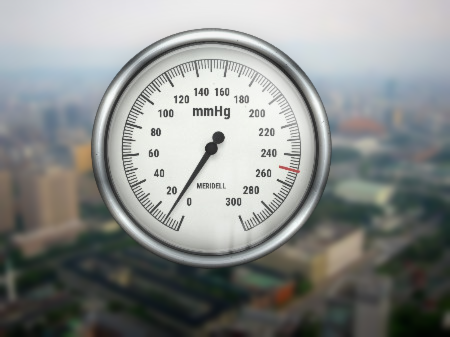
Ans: {"value": 10, "unit": "mmHg"}
